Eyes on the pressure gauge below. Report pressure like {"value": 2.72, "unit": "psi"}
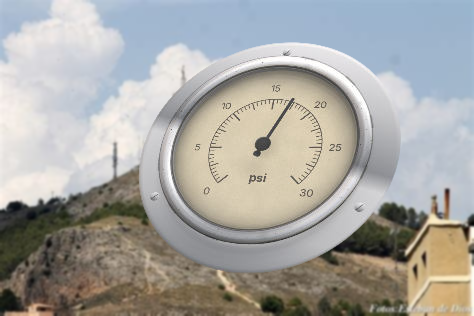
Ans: {"value": 17.5, "unit": "psi"}
